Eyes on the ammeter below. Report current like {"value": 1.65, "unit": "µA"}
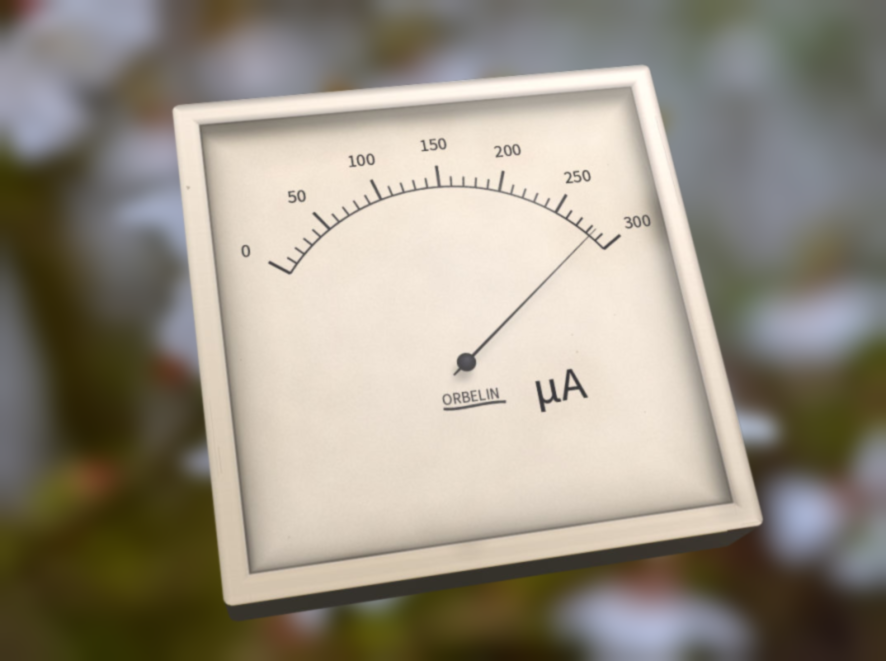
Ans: {"value": 285, "unit": "µA"}
